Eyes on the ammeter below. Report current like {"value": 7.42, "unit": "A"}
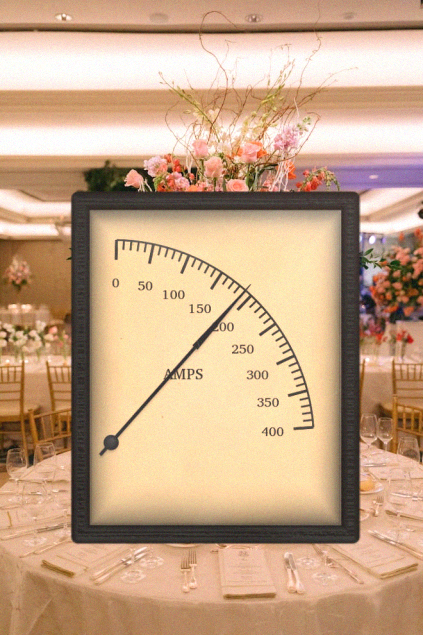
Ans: {"value": 190, "unit": "A"}
